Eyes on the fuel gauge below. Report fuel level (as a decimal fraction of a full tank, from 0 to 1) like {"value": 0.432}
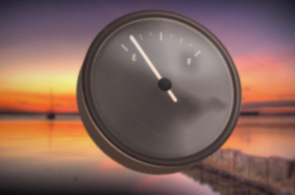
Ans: {"value": 0.125}
